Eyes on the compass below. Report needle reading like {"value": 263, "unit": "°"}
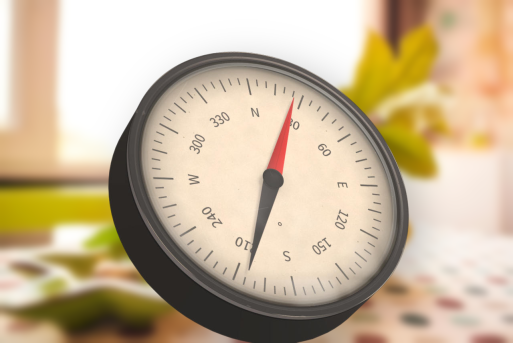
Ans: {"value": 25, "unit": "°"}
